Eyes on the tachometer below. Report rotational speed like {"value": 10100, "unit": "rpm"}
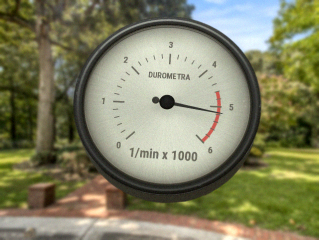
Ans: {"value": 5200, "unit": "rpm"}
